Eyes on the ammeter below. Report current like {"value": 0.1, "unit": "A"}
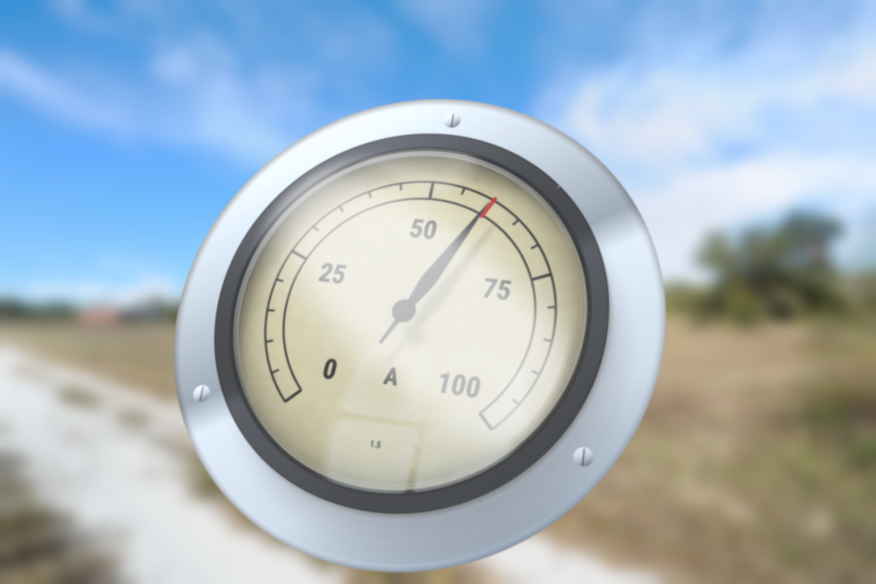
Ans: {"value": 60, "unit": "A"}
